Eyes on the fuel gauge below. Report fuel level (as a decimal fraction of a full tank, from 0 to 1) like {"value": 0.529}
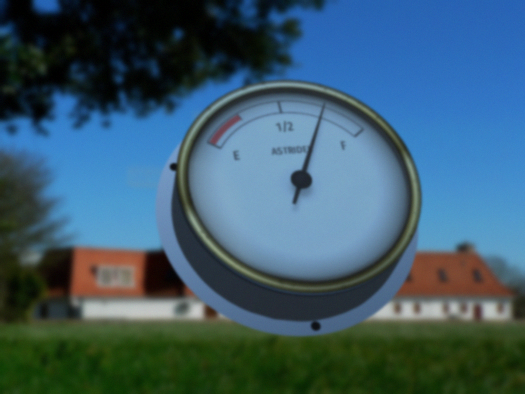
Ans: {"value": 0.75}
